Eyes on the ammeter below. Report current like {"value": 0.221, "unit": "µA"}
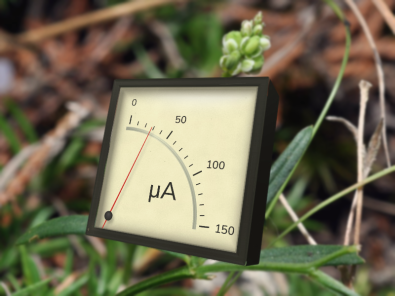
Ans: {"value": 30, "unit": "µA"}
